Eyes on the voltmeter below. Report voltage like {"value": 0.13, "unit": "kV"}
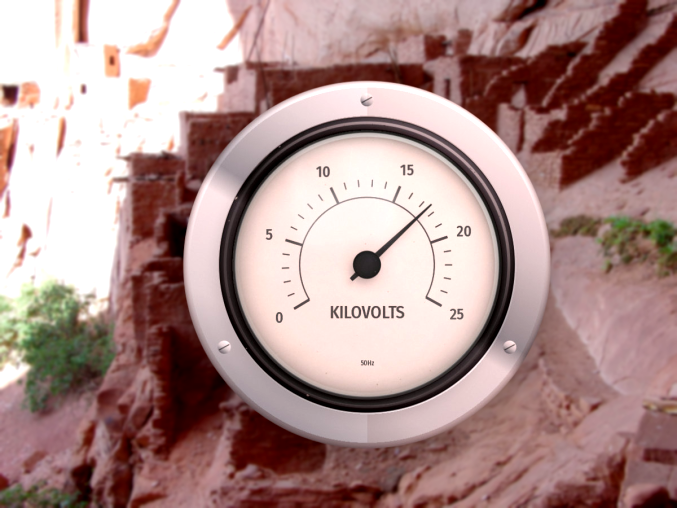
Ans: {"value": 17.5, "unit": "kV"}
